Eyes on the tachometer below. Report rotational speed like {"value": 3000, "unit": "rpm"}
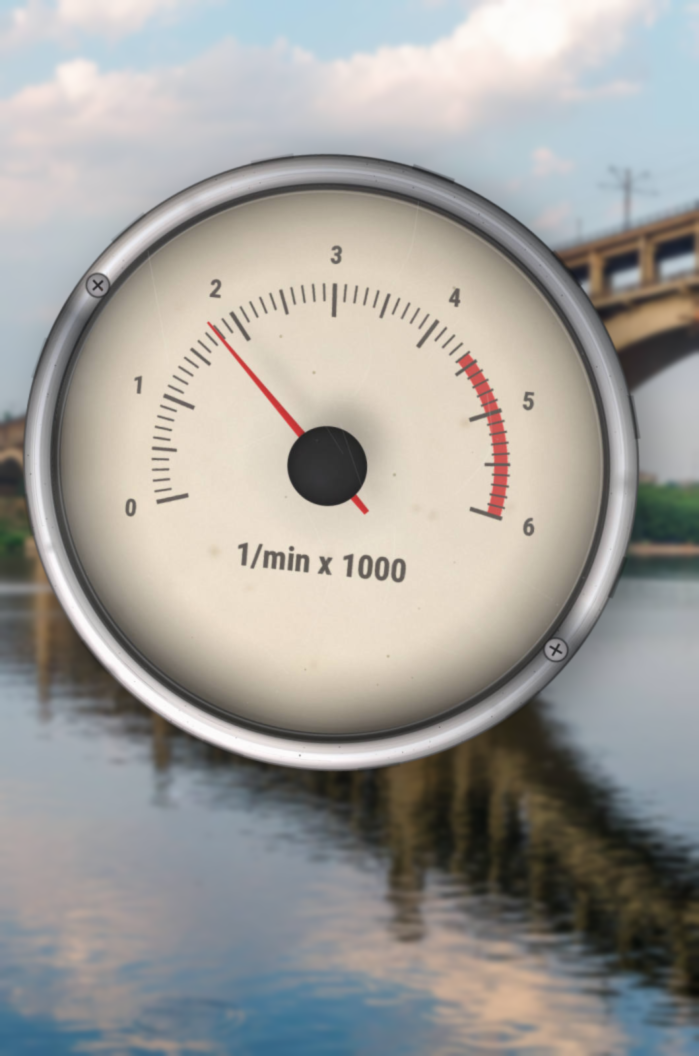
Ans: {"value": 1800, "unit": "rpm"}
